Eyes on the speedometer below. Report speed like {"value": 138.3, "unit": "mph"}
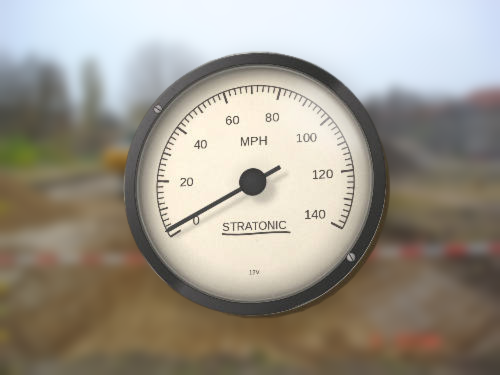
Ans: {"value": 2, "unit": "mph"}
